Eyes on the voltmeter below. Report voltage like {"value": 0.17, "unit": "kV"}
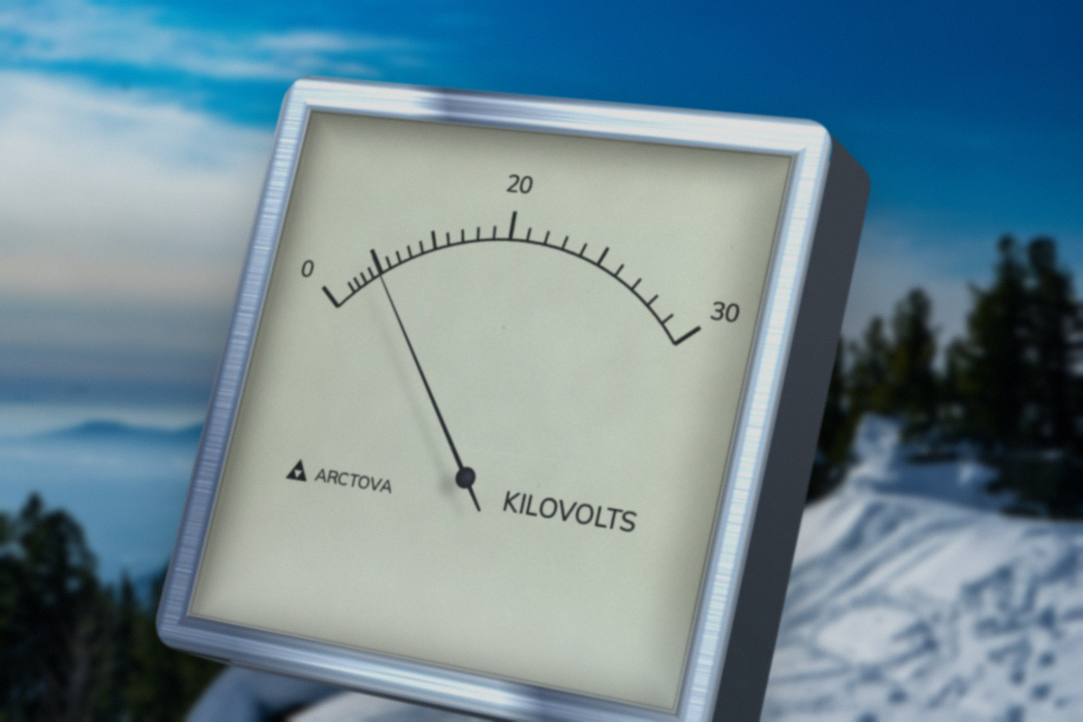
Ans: {"value": 10, "unit": "kV"}
